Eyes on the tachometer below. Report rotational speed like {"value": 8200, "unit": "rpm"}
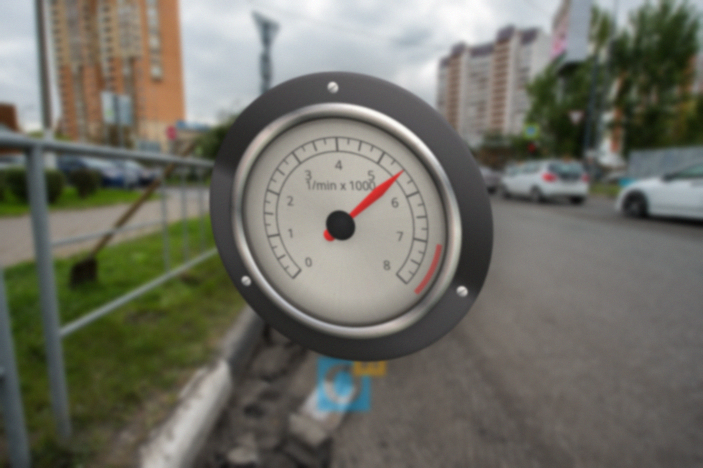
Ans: {"value": 5500, "unit": "rpm"}
